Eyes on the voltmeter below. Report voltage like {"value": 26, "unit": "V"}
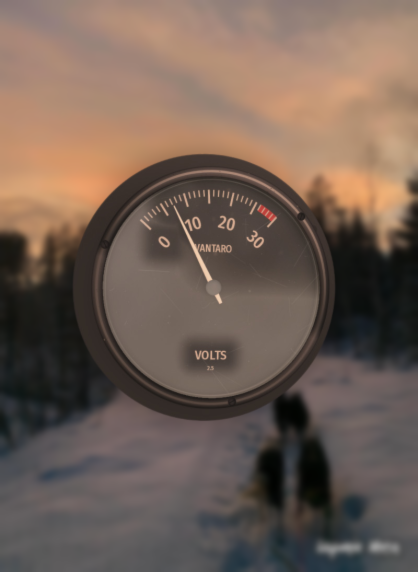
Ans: {"value": 7, "unit": "V"}
